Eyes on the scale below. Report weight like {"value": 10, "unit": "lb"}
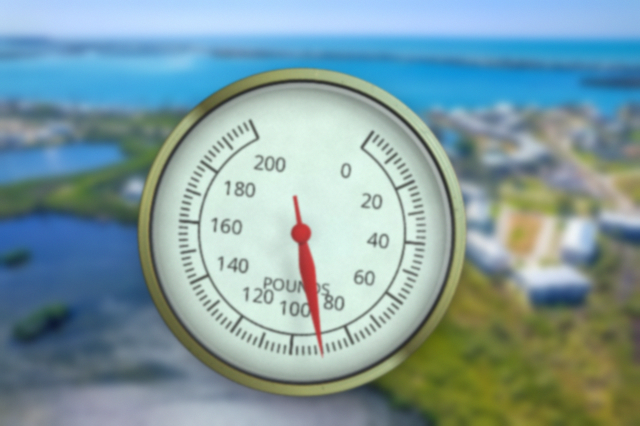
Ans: {"value": 90, "unit": "lb"}
